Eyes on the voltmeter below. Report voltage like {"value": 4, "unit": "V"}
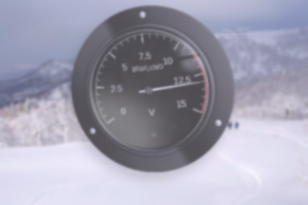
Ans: {"value": 13, "unit": "V"}
